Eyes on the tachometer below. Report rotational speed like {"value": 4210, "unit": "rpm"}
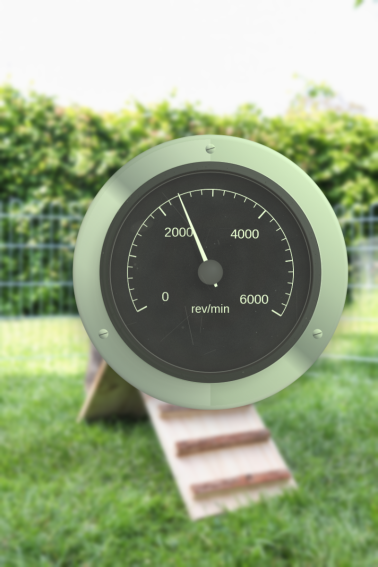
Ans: {"value": 2400, "unit": "rpm"}
